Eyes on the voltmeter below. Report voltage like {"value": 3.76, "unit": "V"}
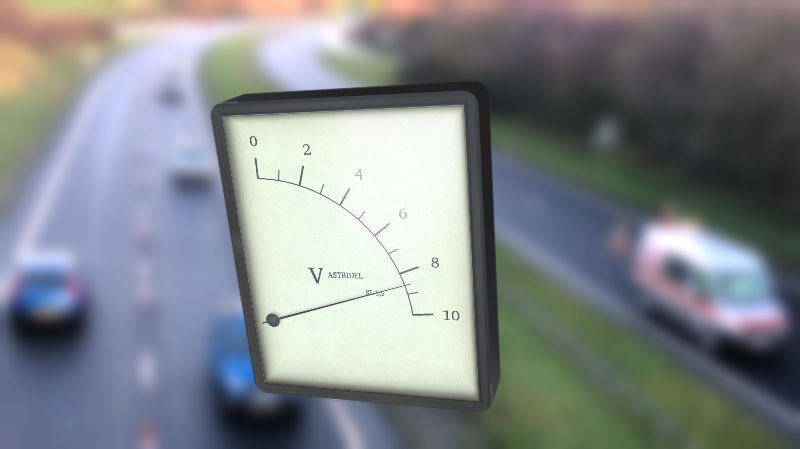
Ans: {"value": 8.5, "unit": "V"}
